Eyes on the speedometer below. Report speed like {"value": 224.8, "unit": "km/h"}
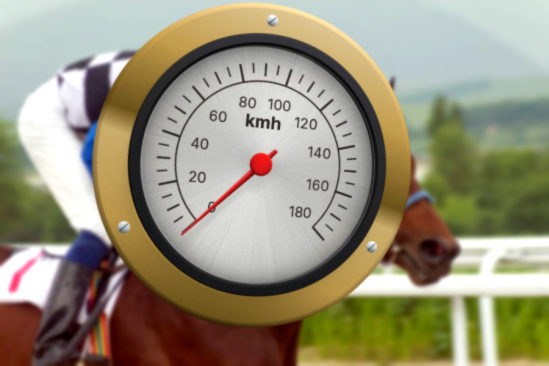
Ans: {"value": 0, "unit": "km/h"}
